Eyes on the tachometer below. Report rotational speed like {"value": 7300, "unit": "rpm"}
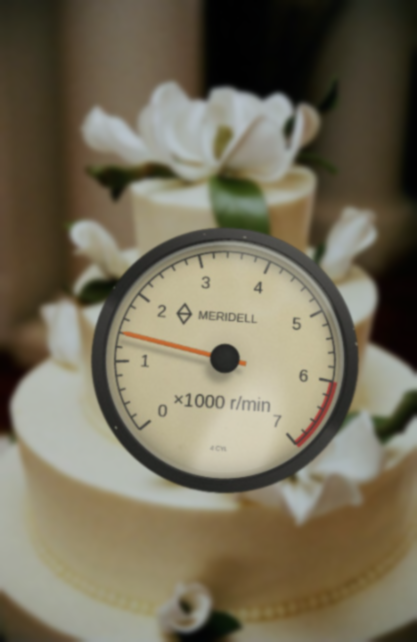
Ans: {"value": 1400, "unit": "rpm"}
